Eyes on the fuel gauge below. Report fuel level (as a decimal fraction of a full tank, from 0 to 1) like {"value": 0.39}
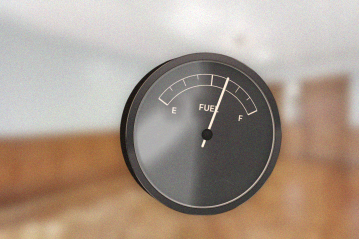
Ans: {"value": 0.625}
